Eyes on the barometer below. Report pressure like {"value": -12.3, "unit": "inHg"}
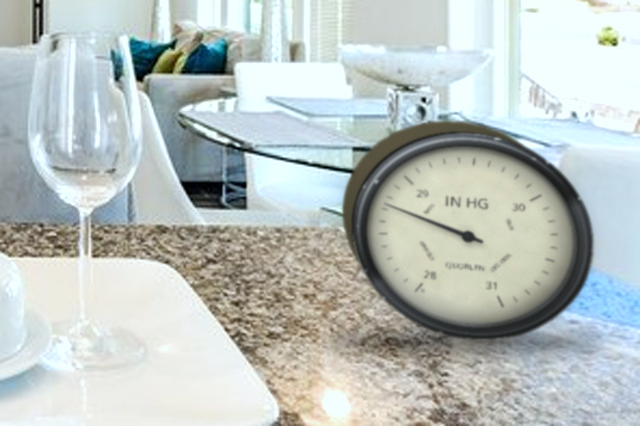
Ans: {"value": 28.75, "unit": "inHg"}
